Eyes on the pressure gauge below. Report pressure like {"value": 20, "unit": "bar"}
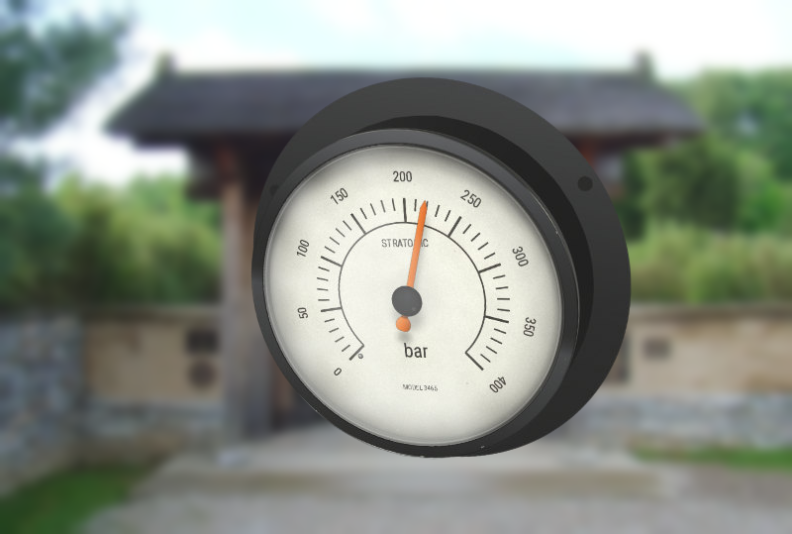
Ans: {"value": 220, "unit": "bar"}
